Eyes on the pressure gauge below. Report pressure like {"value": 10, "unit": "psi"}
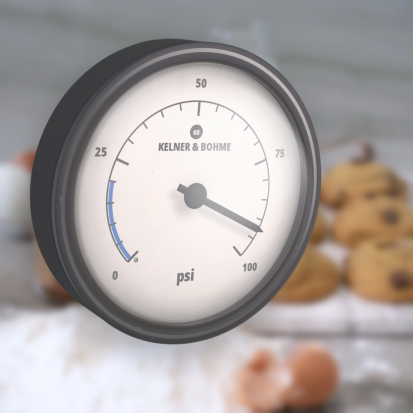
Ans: {"value": 92.5, "unit": "psi"}
